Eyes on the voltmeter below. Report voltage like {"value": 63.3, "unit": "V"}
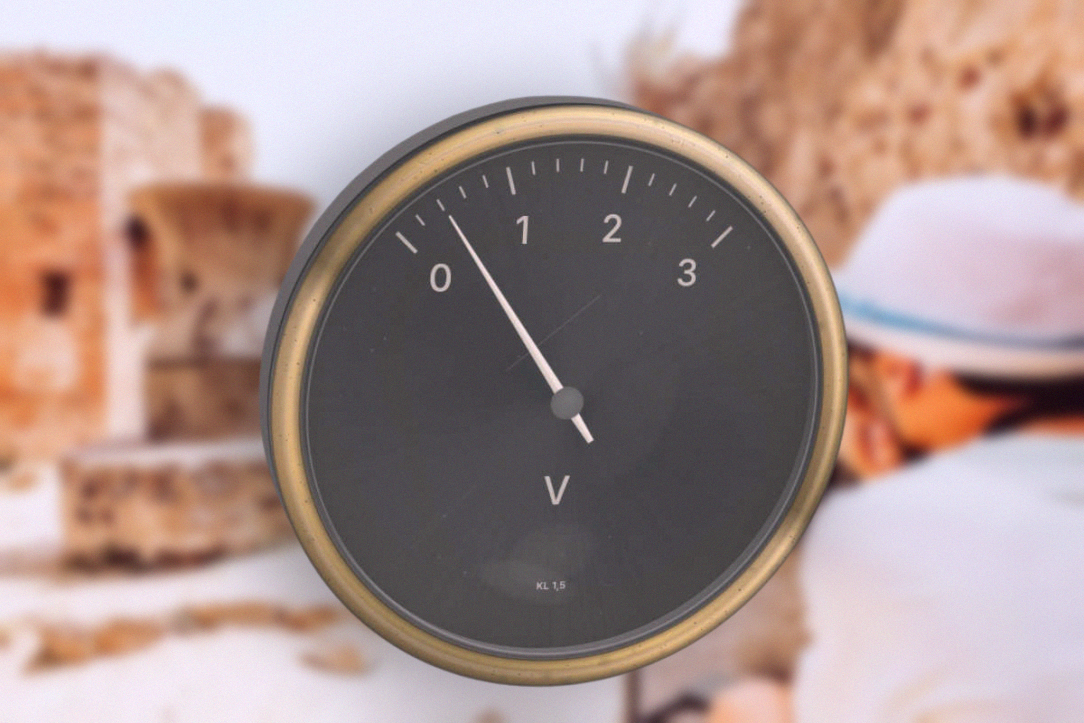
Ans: {"value": 0.4, "unit": "V"}
